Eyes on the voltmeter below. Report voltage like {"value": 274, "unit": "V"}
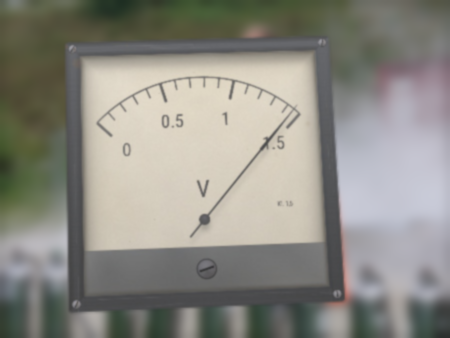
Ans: {"value": 1.45, "unit": "V"}
